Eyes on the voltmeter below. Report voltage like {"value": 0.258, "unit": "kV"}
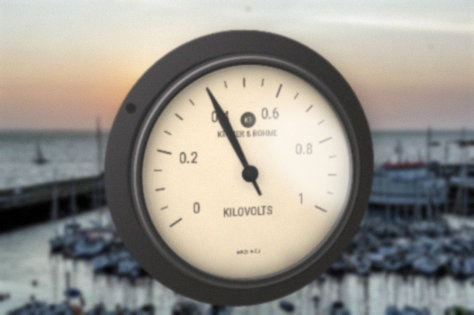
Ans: {"value": 0.4, "unit": "kV"}
